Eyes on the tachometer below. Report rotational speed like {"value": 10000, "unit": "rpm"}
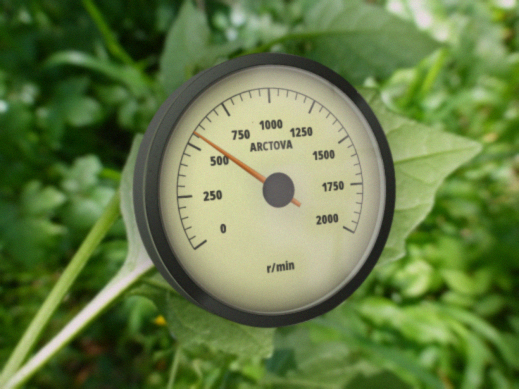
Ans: {"value": 550, "unit": "rpm"}
